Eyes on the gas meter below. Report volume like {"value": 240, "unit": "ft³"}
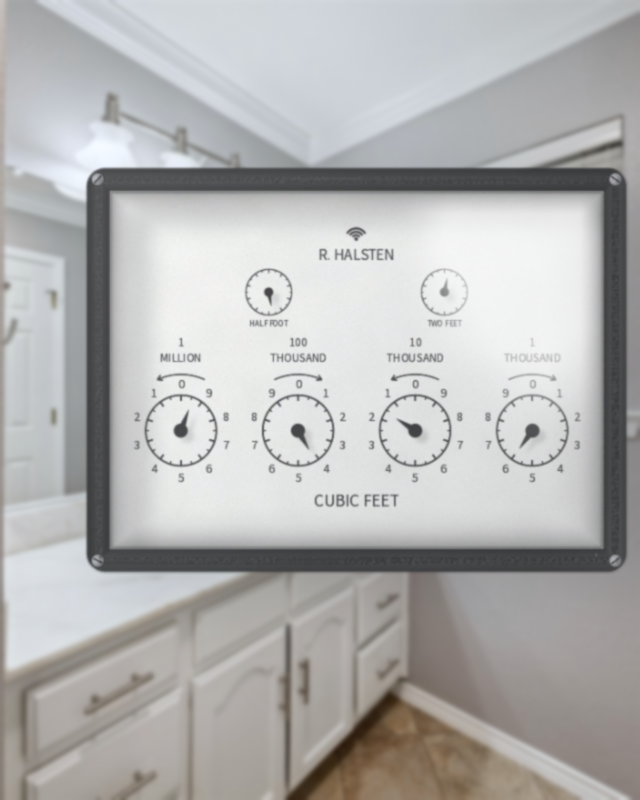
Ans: {"value": 941600, "unit": "ft³"}
